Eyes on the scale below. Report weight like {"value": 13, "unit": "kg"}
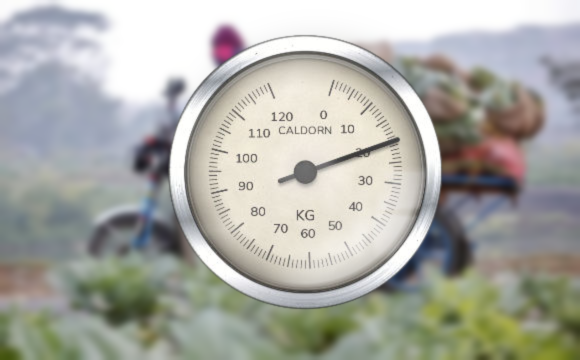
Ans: {"value": 20, "unit": "kg"}
